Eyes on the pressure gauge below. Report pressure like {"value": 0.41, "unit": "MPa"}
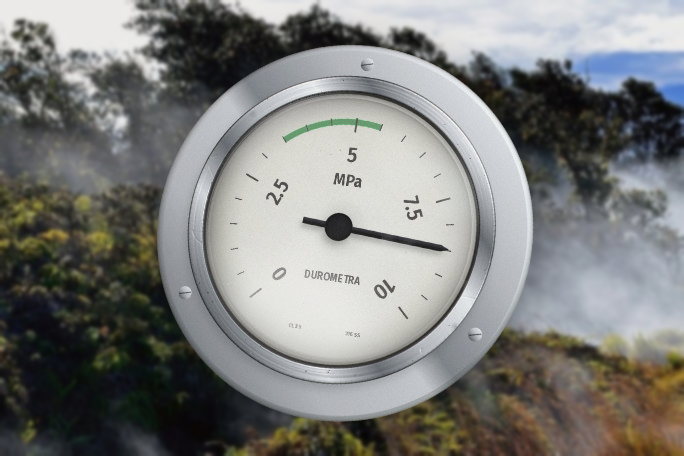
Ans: {"value": 8.5, "unit": "MPa"}
